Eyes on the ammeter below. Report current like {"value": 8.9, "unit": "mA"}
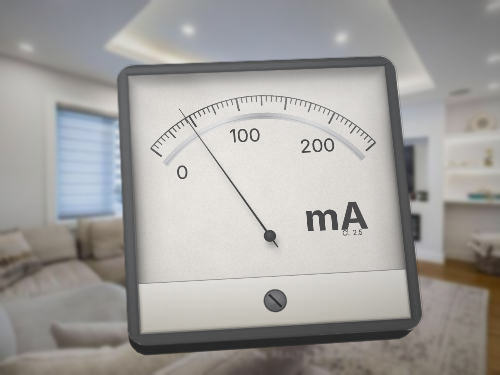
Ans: {"value": 45, "unit": "mA"}
